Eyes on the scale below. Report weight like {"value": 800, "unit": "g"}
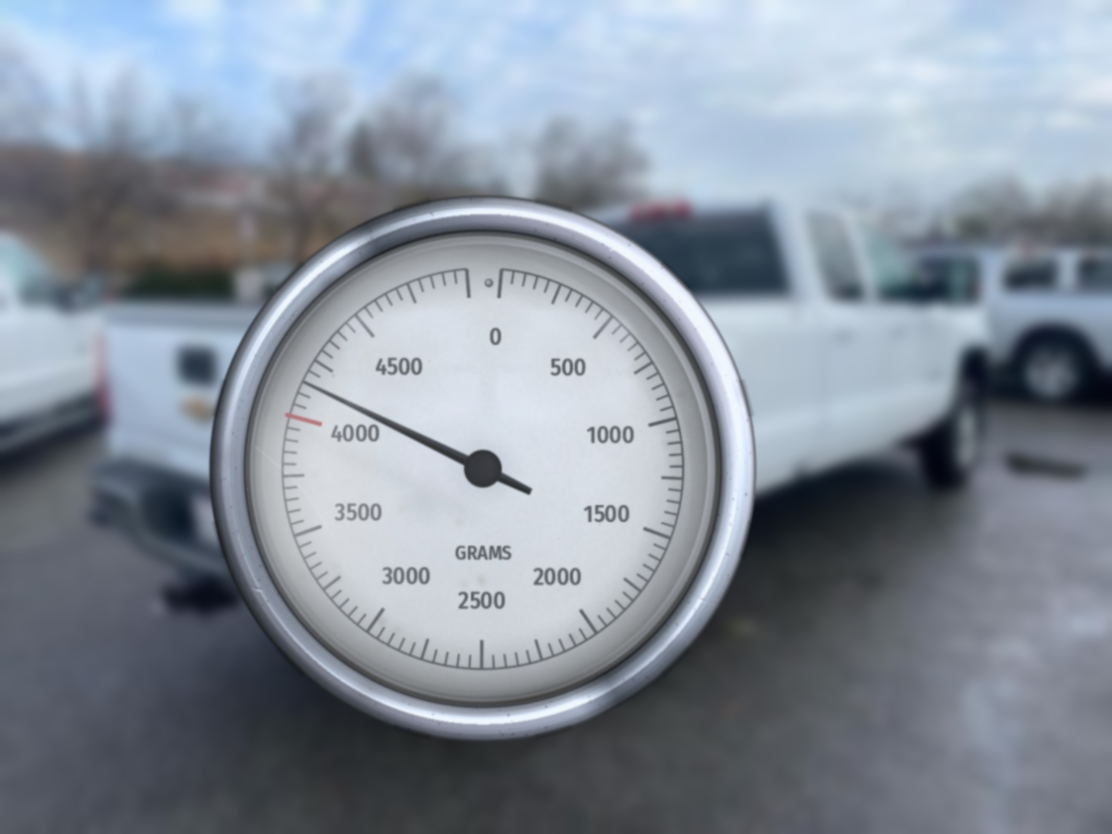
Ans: {"value": 4150, "unit": "g"}
